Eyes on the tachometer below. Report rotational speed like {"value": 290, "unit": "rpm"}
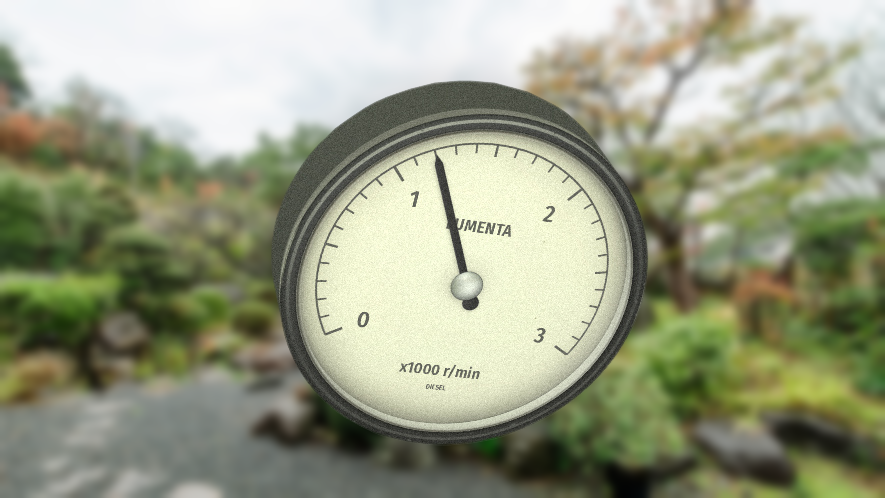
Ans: {"value": 1200, "unit": "rpm"}
